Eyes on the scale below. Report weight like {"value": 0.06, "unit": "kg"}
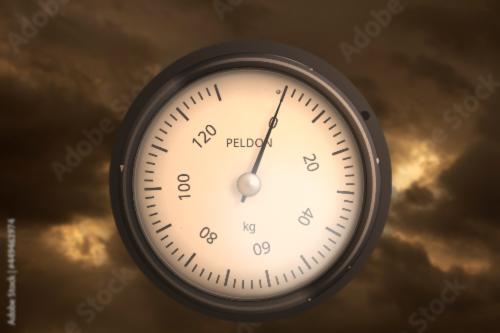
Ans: {"value": 0, "unit": "kg"}
